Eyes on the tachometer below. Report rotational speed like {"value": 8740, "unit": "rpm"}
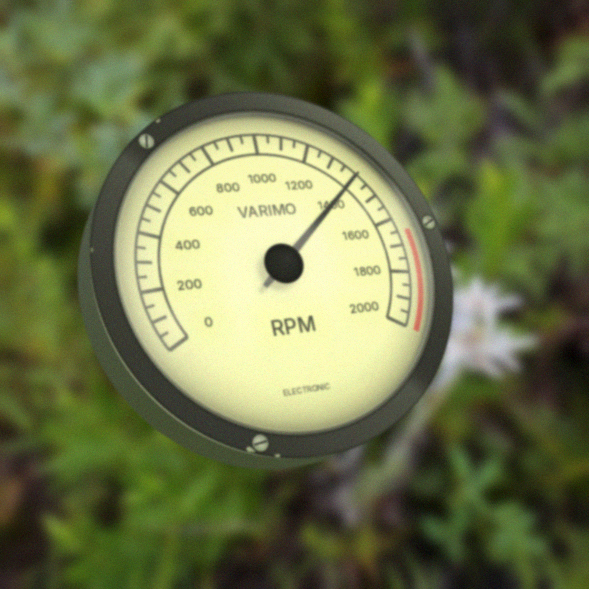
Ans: {"value": 1400, "unit": "rpm"}
